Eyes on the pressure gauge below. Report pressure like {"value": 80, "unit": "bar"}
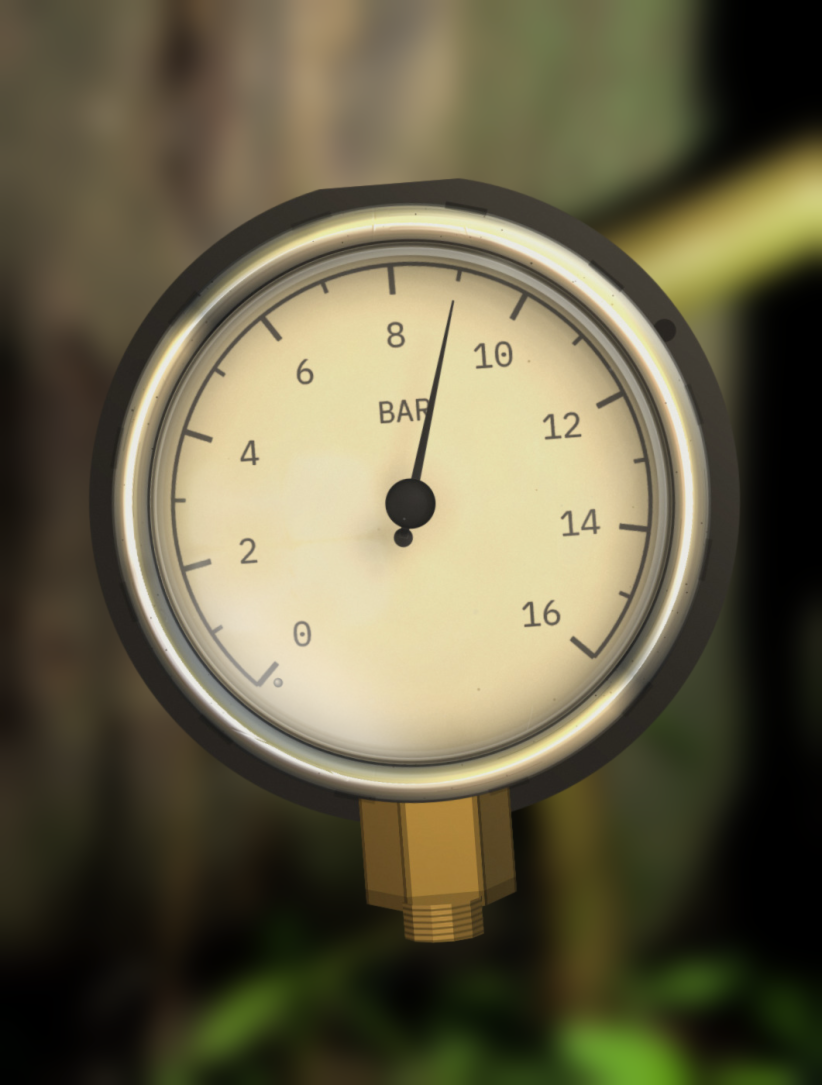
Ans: {"value": 9, "unit": "bar"}
